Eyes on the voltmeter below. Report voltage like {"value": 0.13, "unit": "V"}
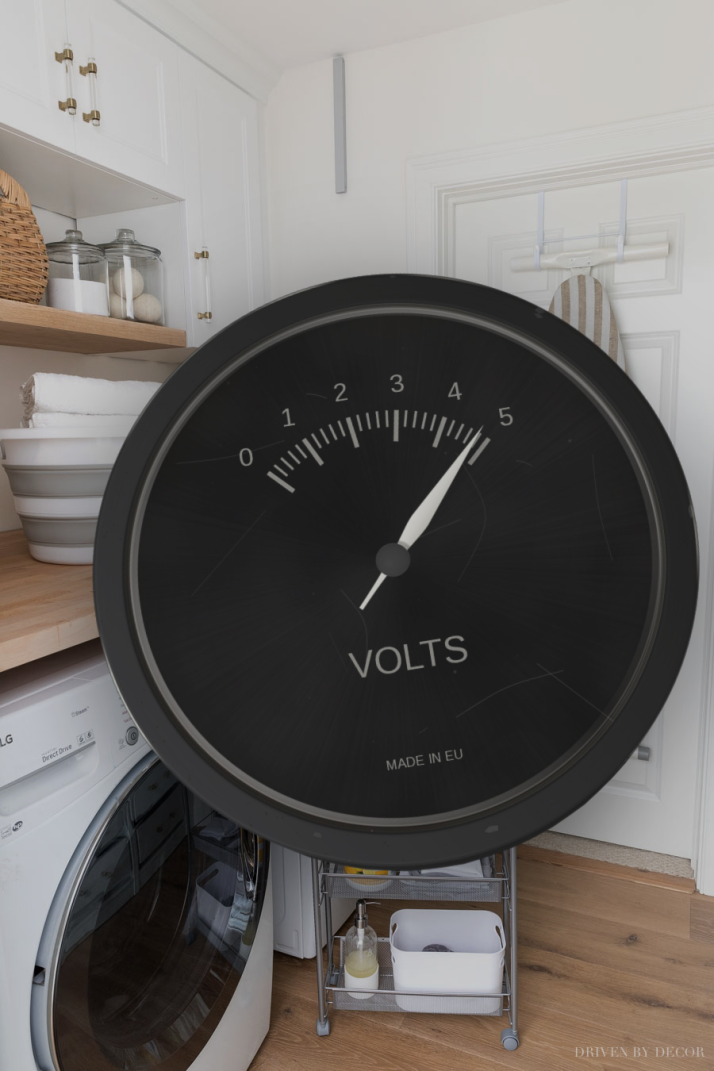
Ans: {"value": 4.8, "unit": "V"}
